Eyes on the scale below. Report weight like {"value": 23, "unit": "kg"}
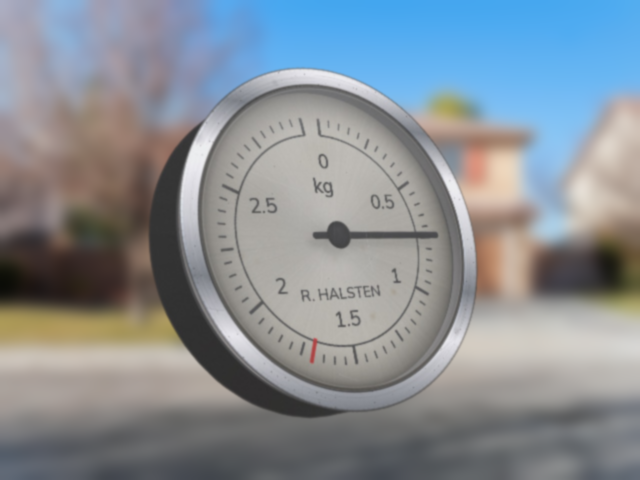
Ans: {"value": 0.75, "unit": "kg"}
